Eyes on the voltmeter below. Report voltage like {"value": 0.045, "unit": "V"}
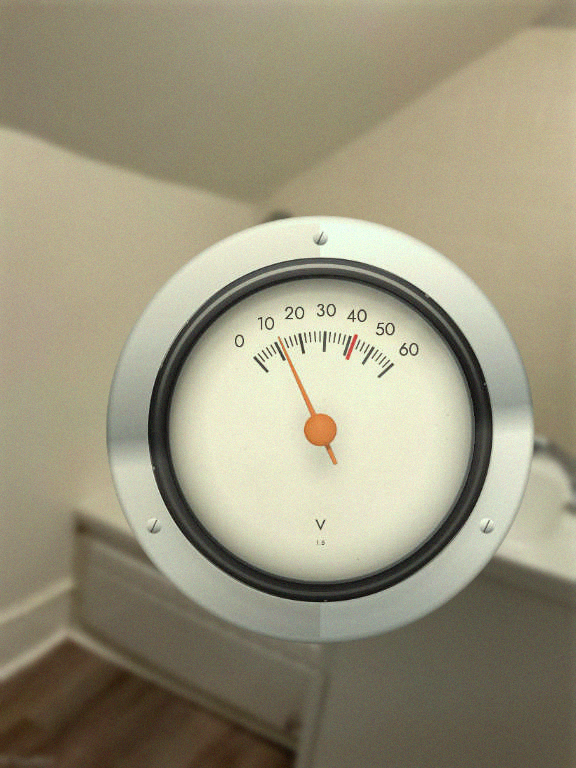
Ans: {"value": 12, "unit": "V"}
